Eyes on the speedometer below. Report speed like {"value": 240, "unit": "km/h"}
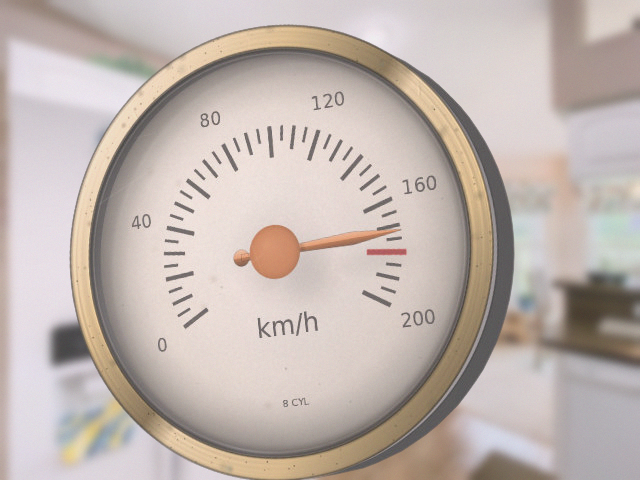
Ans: {"value": 172.5, "unit": "km/h"}
